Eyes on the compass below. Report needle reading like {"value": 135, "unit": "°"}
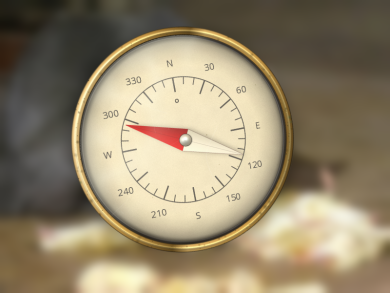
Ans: {"value": 295, "unit": "°"}
